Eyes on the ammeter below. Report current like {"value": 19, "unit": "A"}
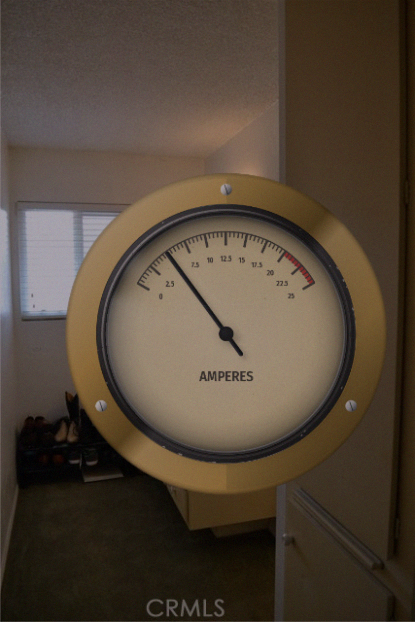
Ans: {"value": 5, "unit": "A"}
